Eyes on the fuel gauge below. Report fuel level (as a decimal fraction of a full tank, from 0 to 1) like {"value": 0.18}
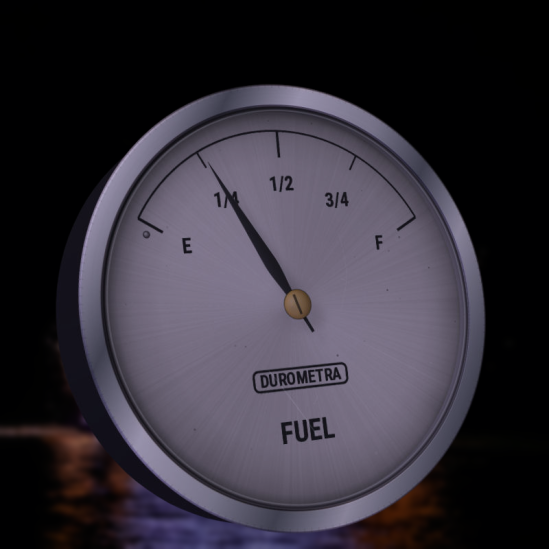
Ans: {"value": 0.25}
